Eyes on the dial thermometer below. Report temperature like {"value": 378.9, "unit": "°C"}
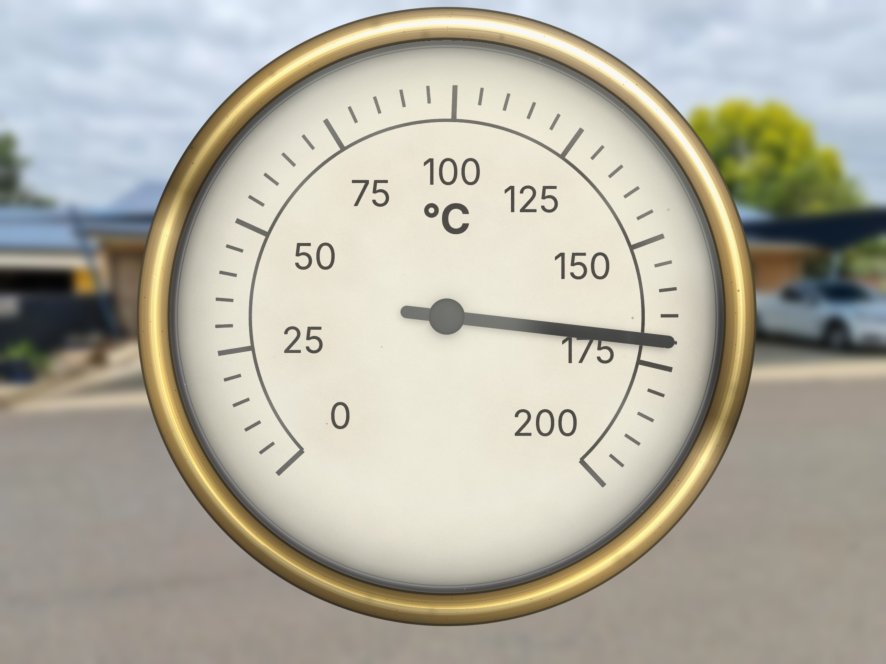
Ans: {"value": 170, "unit": "°C"}
